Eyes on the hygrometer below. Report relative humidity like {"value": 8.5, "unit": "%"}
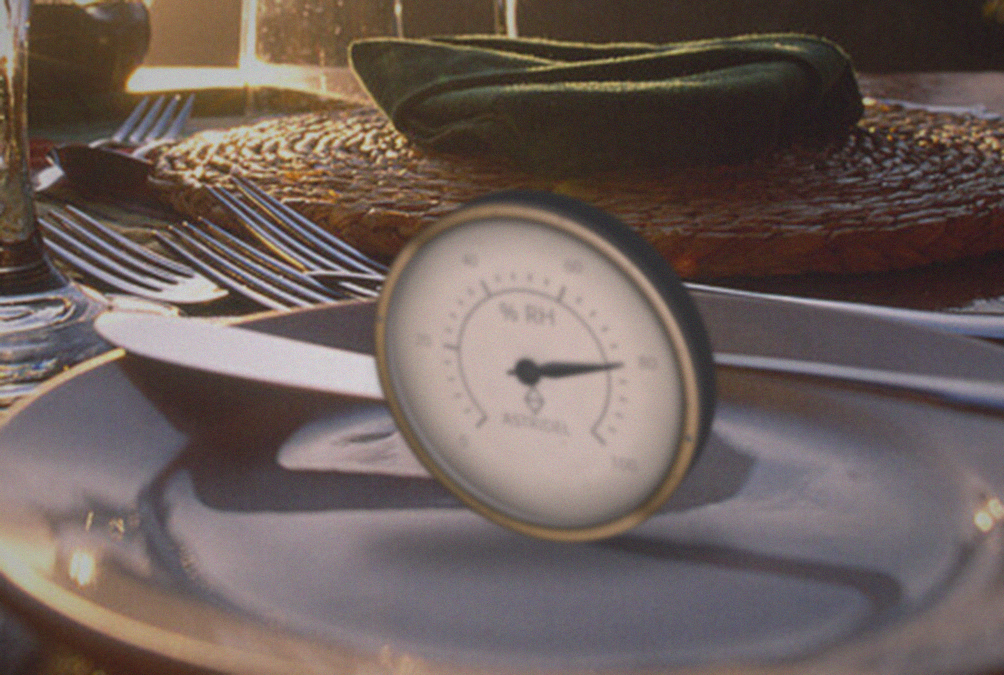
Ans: {"value": 80, "unit": "%"}
